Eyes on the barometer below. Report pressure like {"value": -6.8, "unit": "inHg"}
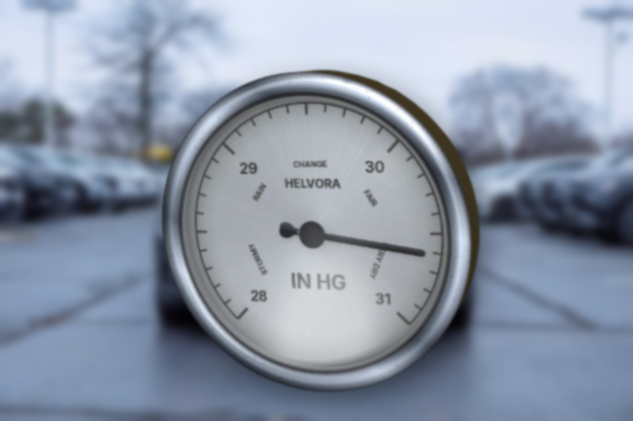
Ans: {"value": 30.6, "unit": "inHg"}
